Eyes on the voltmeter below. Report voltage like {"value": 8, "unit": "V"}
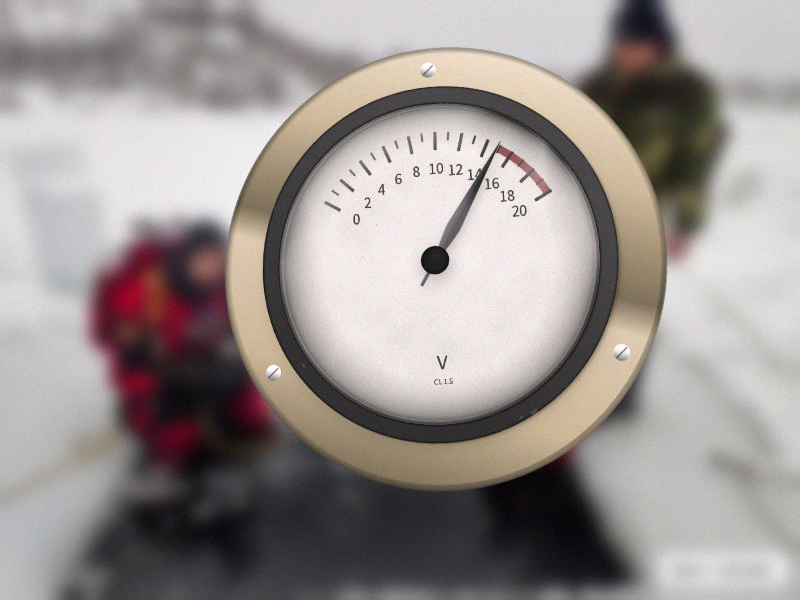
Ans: {"value": 15, "unit": "V"}
